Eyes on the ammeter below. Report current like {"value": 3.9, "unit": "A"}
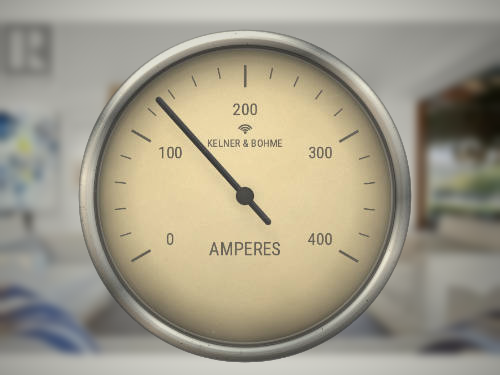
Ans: {"value": 130, "unit": "A"}
